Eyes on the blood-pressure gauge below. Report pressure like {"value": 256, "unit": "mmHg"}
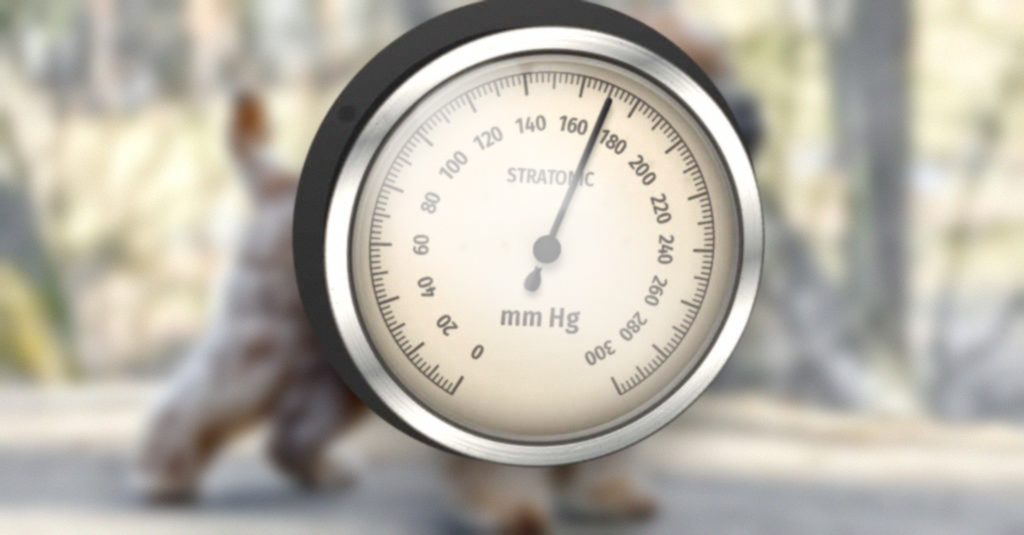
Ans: {"value": 170, "unit": "mmHg"}
